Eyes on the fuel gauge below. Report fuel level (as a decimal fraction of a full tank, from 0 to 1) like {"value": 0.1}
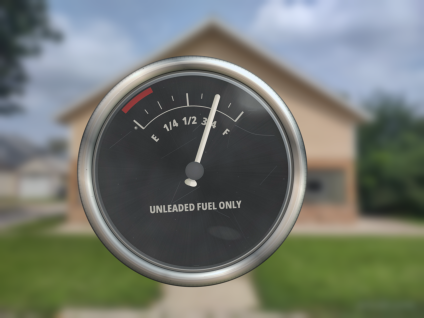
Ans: {"value": 0.75}
